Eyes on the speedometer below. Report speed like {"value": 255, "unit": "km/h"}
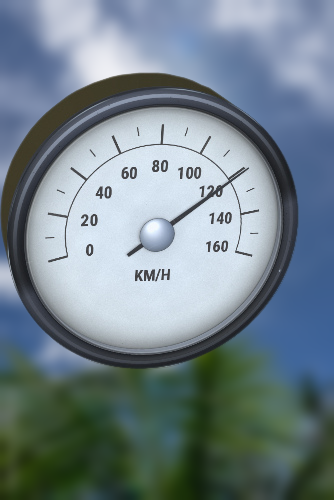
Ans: {"value": 120, "unit": "km/h"}
